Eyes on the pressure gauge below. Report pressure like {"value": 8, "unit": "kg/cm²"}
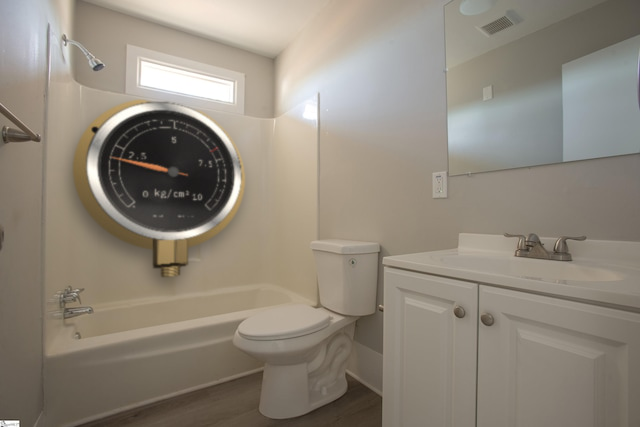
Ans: {"value": 2, "unit": "kg/cm²"}
